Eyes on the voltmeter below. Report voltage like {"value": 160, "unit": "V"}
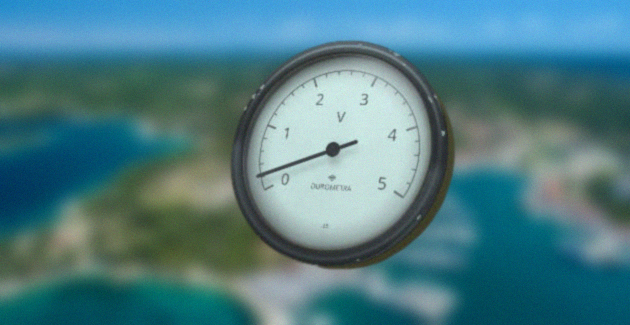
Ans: {"value": 0.2, "unit": "V"}
